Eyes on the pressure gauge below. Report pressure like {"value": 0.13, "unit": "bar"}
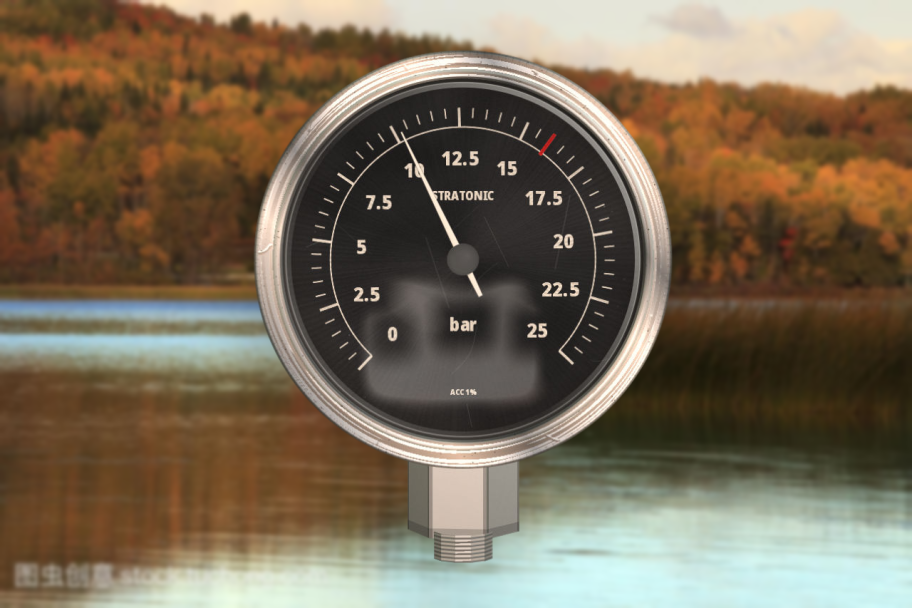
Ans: {"value": 10.25, "unit": "bar"}
